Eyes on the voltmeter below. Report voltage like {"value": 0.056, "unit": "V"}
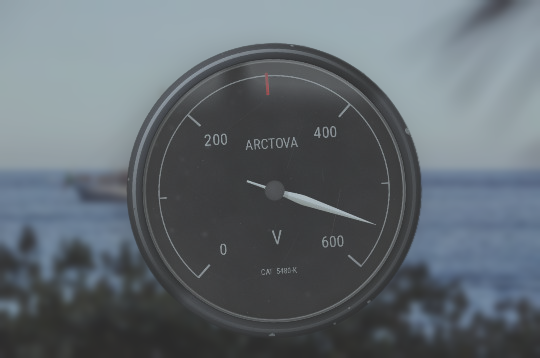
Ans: {"value": 550, "unit": "V"}
